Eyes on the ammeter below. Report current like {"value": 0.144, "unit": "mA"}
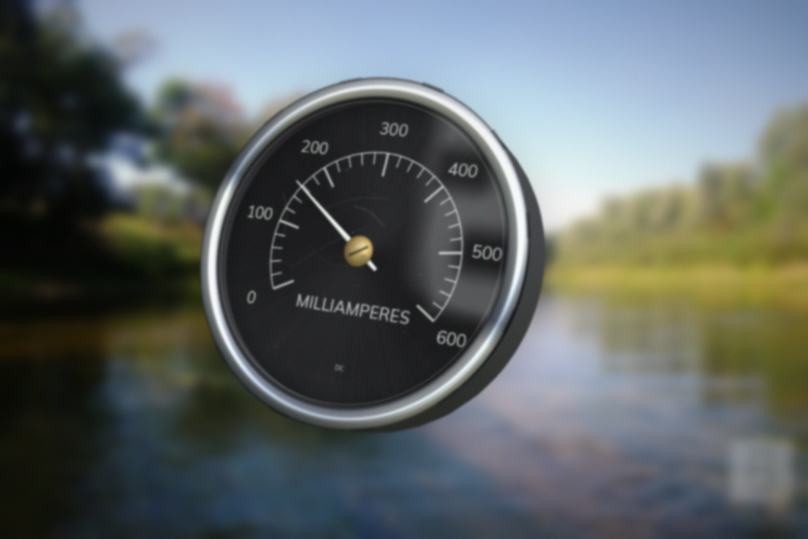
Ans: {"value": 160, "unit": "mA"}
